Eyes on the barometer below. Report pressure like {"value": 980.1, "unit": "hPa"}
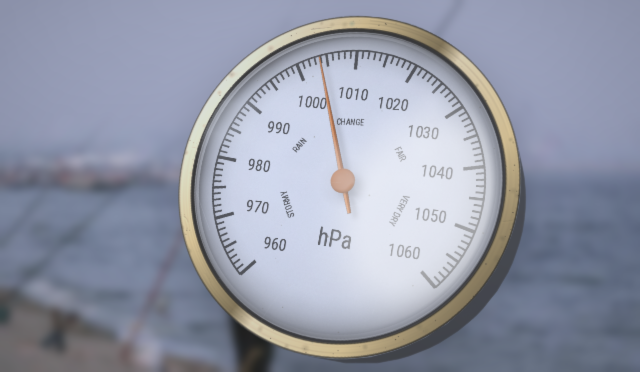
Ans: {"value": 1004, "unit": "hPa"}
